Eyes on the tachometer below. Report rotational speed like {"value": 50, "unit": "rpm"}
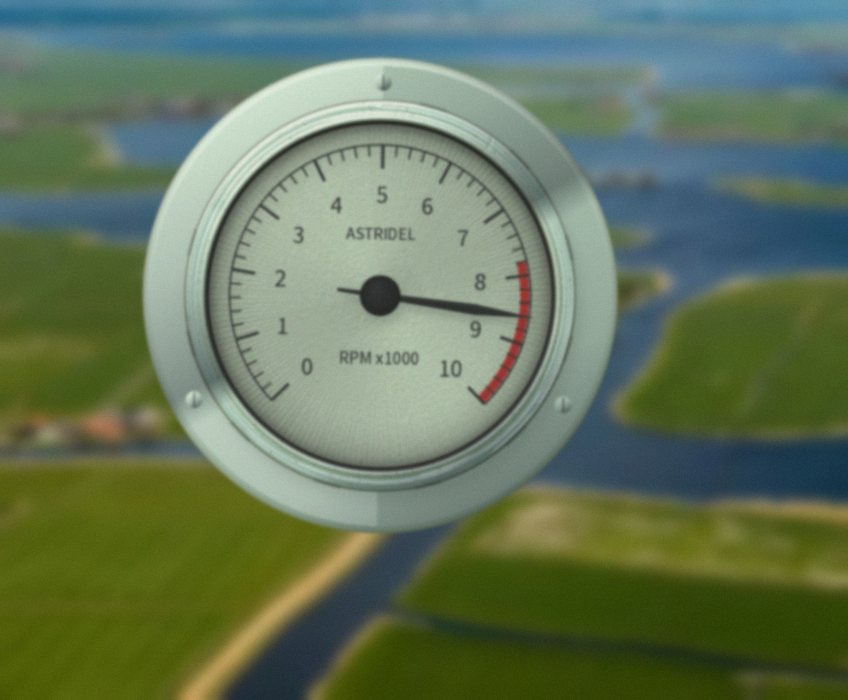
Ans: {"value": 8600, "unit": "rpm"}
